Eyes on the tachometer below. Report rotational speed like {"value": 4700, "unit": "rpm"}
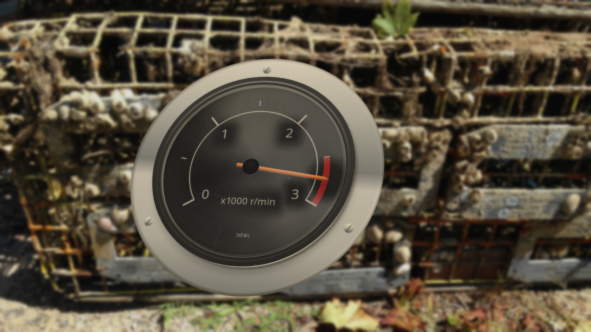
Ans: {"value": 2750, "unit": "rpm"}
